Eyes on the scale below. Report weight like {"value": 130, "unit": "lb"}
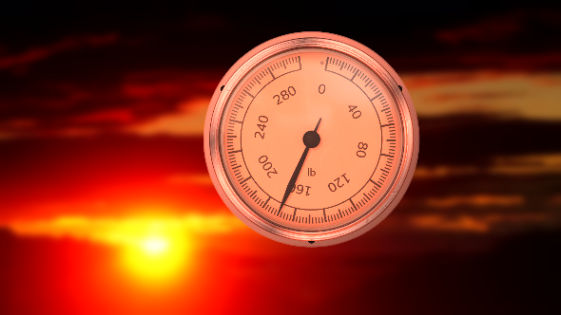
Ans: {"value": 170, "unit": "lb"}
